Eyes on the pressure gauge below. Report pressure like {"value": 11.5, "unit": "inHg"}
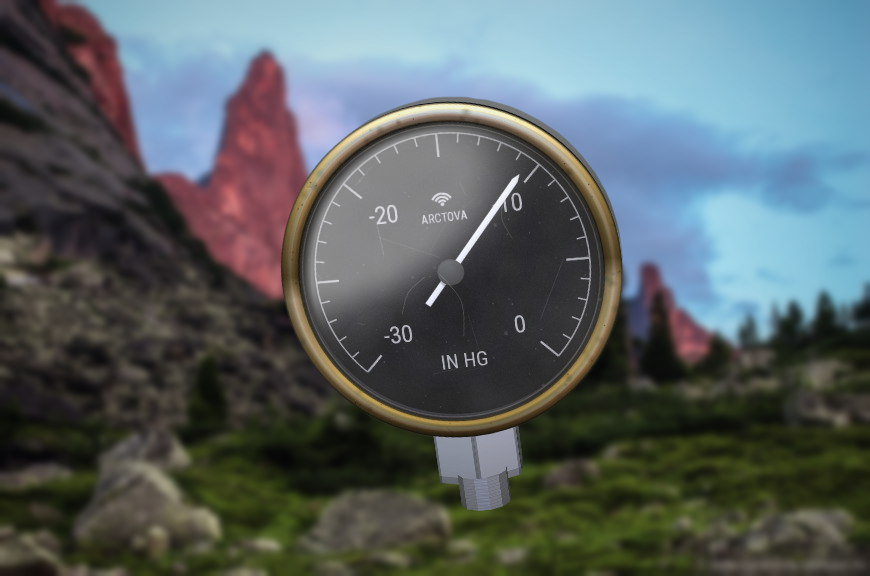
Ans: {"value": -10.5, "unit": "inHg"}
